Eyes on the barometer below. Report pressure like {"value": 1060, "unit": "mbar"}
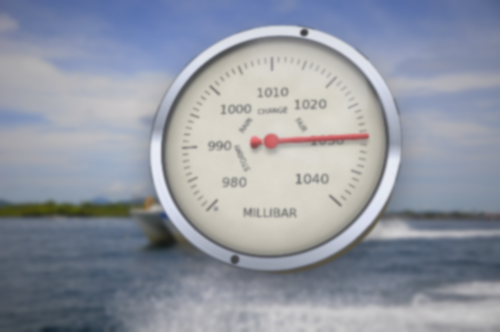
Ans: {"value": 1030, "unit": "mbar"}
